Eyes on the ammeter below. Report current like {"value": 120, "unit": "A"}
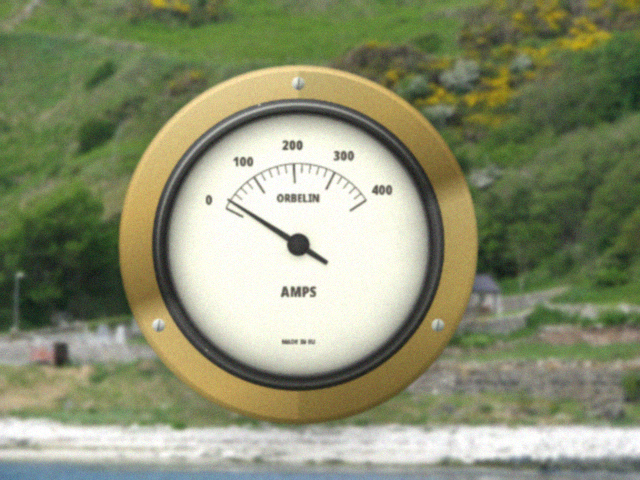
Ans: {"value": 20, "unit": "A"}
